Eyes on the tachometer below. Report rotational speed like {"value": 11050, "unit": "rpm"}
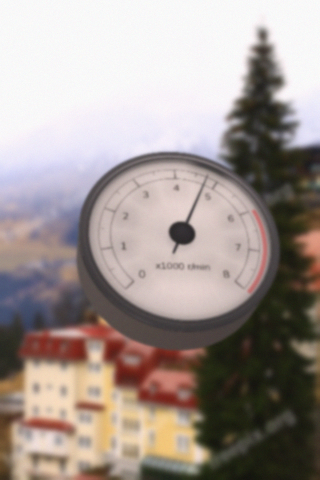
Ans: {"value": 4750, "unit": "rpm"}
